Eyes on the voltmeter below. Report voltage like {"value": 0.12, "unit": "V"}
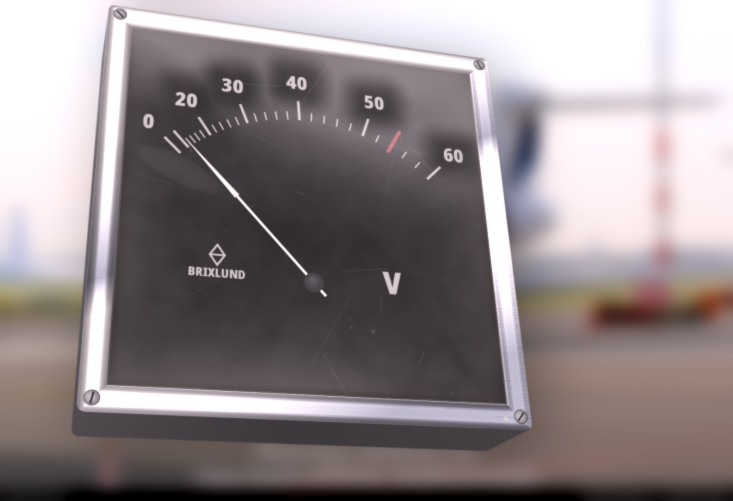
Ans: {"value": 10, "unit": "V"}
